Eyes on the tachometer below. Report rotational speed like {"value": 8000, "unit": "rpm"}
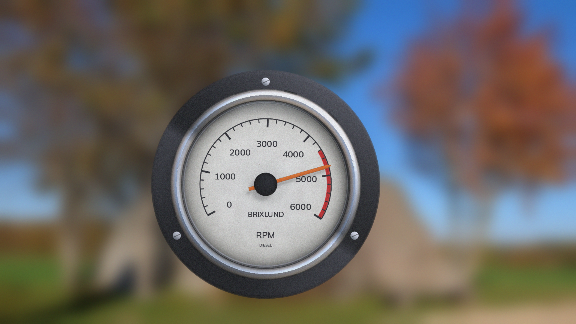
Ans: {"value": 4800, "unit": "rpm"}
